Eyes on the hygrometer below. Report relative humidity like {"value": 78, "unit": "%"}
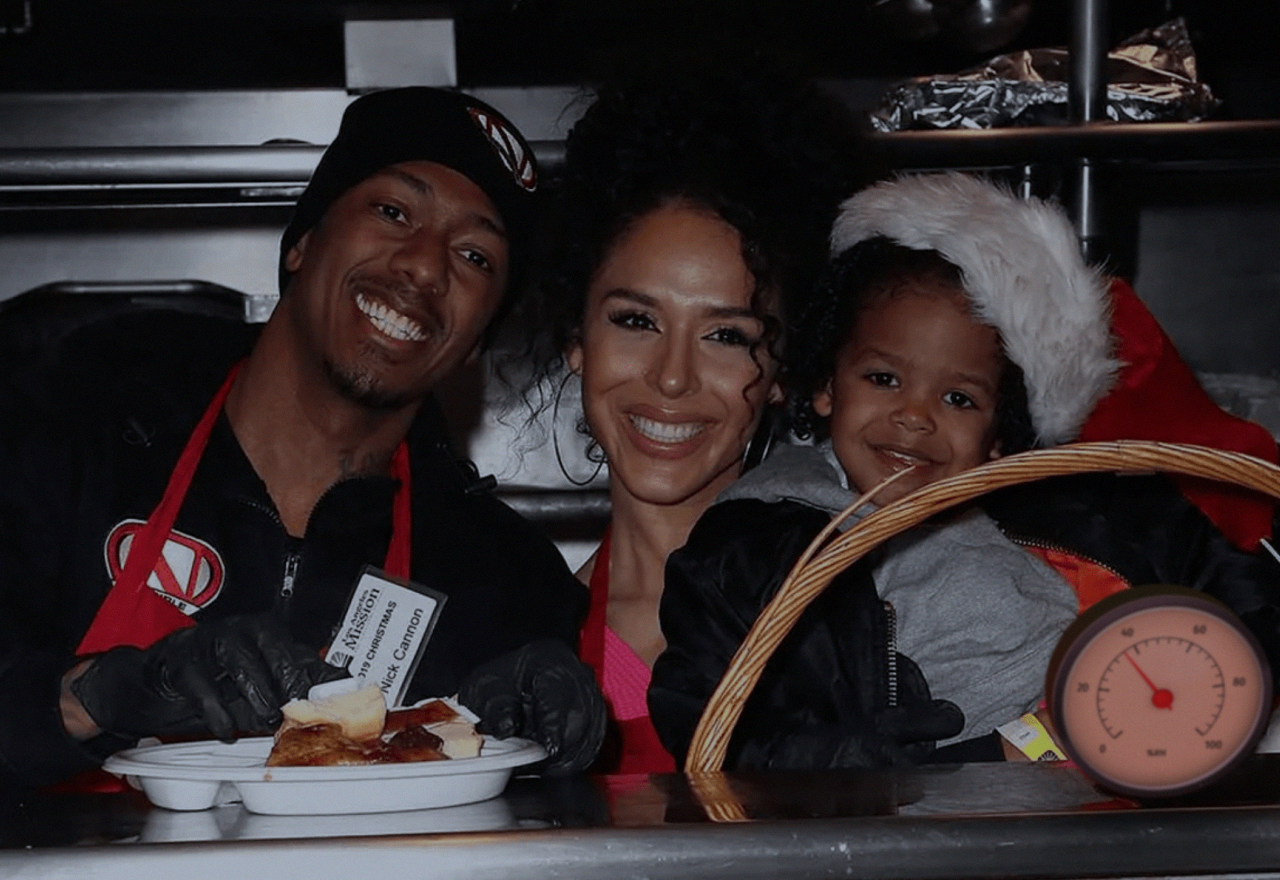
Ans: {"value": 36, "unit": "%"}
